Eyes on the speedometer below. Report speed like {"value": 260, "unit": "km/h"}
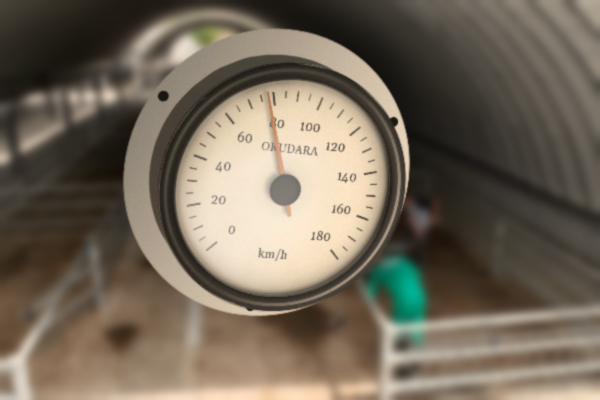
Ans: {"value": 77.5, "unit": "km/h"}
